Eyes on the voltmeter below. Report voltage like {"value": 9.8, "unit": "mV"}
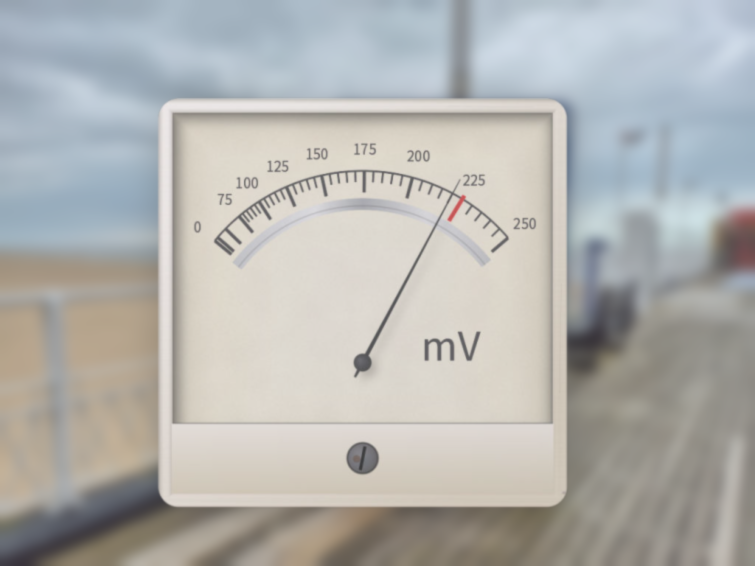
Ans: {"value": 220, "unit": "mV"}
